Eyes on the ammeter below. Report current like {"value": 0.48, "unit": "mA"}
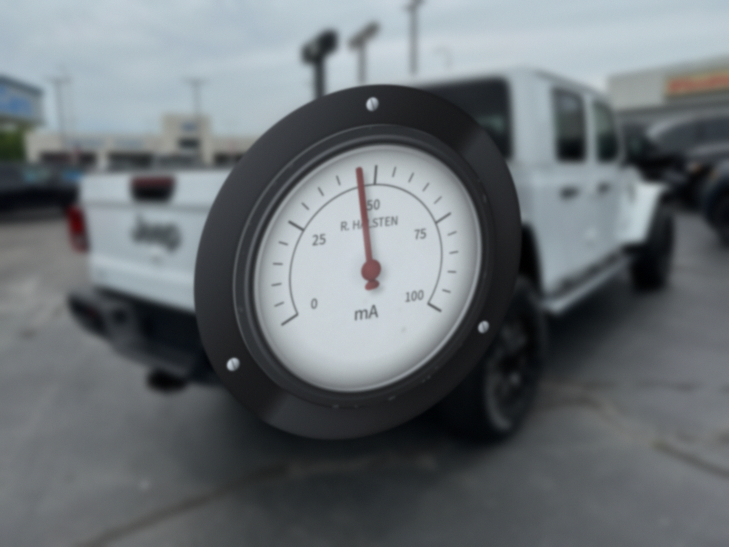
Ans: {"value": 45, "unit": "mA"}
